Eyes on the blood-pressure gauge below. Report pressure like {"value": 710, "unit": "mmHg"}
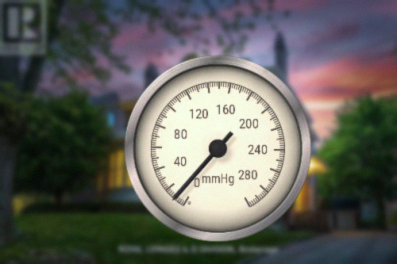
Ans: {"value": 10, "unit": "mmHg"}
